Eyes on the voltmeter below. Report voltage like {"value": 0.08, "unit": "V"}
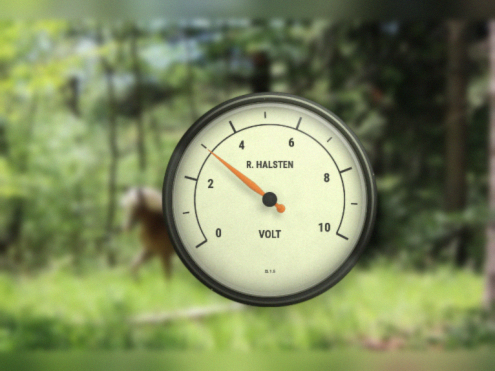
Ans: {"value": 3, "unit": "V"}
